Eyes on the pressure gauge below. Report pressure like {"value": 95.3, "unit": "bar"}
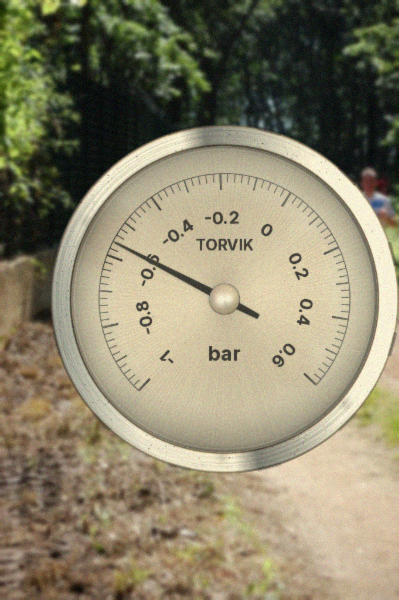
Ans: {"value": -0.56, "unit": "bar"}
